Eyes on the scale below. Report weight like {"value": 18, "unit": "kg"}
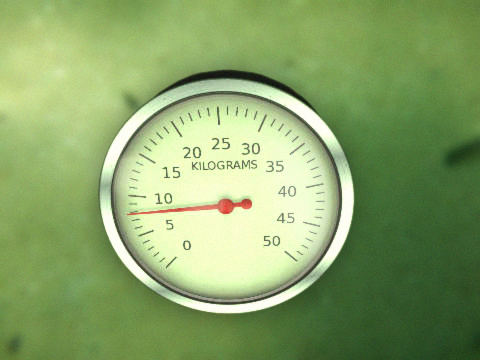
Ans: {"value": 8, "unit": "kg"}
